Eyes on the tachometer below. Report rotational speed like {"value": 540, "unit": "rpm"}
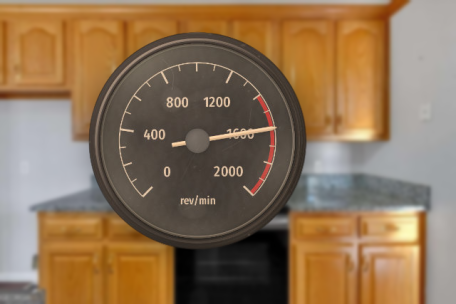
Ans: {"value": 1600, "unit": "rpm"}
